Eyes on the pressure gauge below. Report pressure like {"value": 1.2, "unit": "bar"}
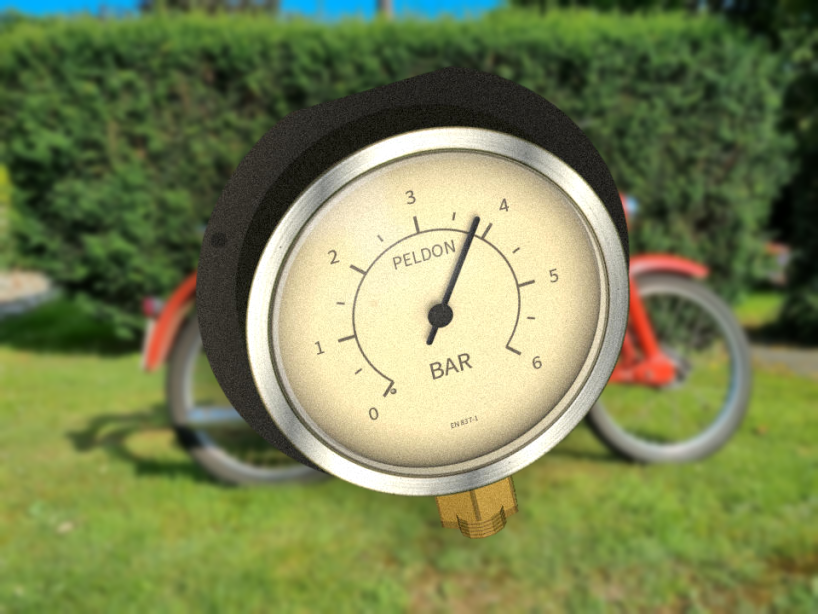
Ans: {"value": 3.75, "unit": "bar"}
